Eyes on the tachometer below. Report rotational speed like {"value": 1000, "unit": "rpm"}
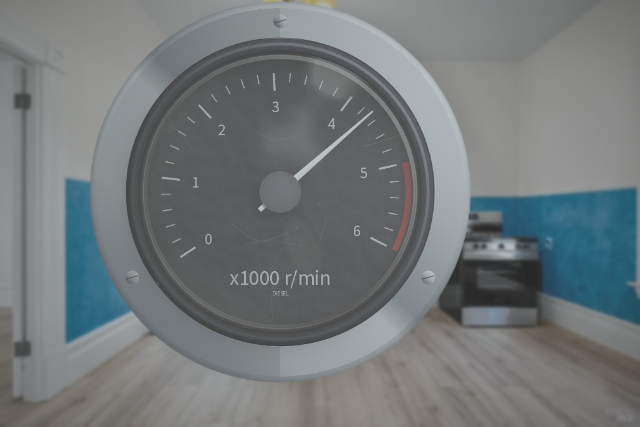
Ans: {"value": 4300, "unit": "rpm"}
